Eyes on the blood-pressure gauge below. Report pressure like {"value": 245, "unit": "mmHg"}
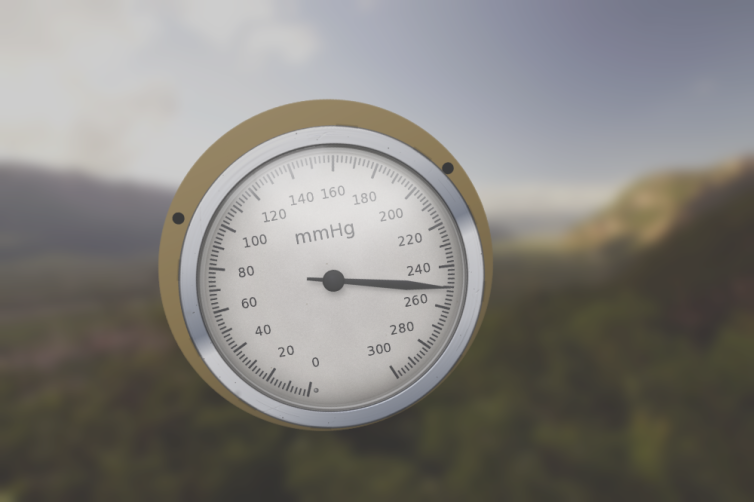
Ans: {"value": 250, "unit": "mmHg"}
